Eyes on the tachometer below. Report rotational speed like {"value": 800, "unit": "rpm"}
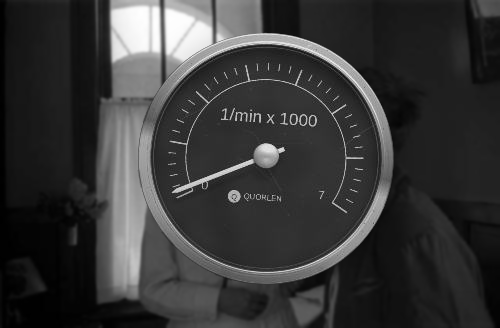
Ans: {"value": 100, "unit": "rpm"}
